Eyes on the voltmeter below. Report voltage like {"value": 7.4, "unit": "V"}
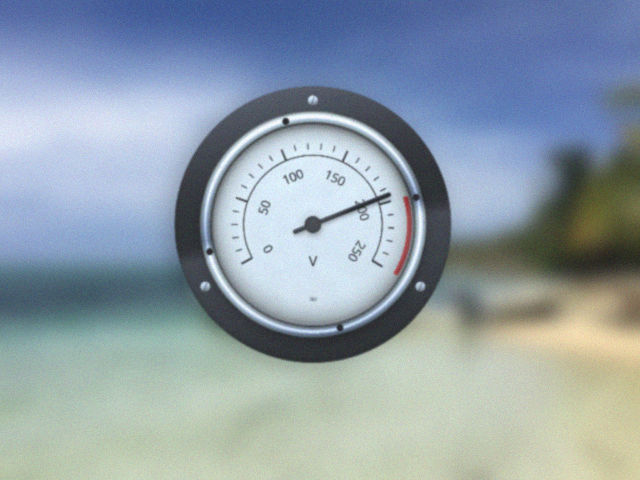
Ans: {"value": 195, "unit": "V"}
